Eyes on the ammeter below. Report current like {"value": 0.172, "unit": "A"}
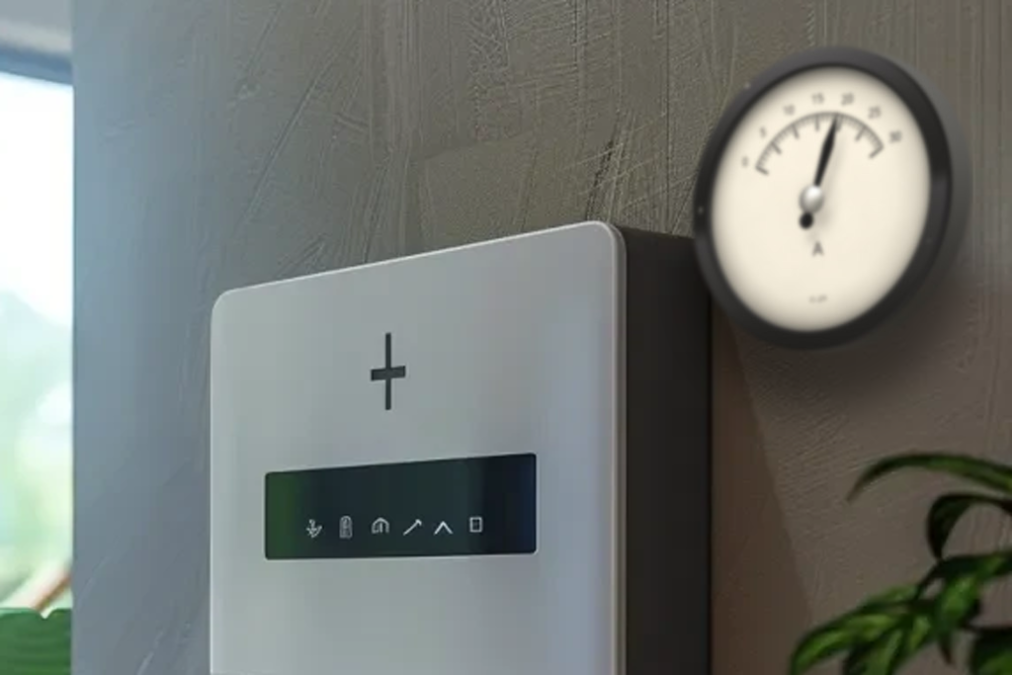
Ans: {"value": 20, "unit": "A"}
